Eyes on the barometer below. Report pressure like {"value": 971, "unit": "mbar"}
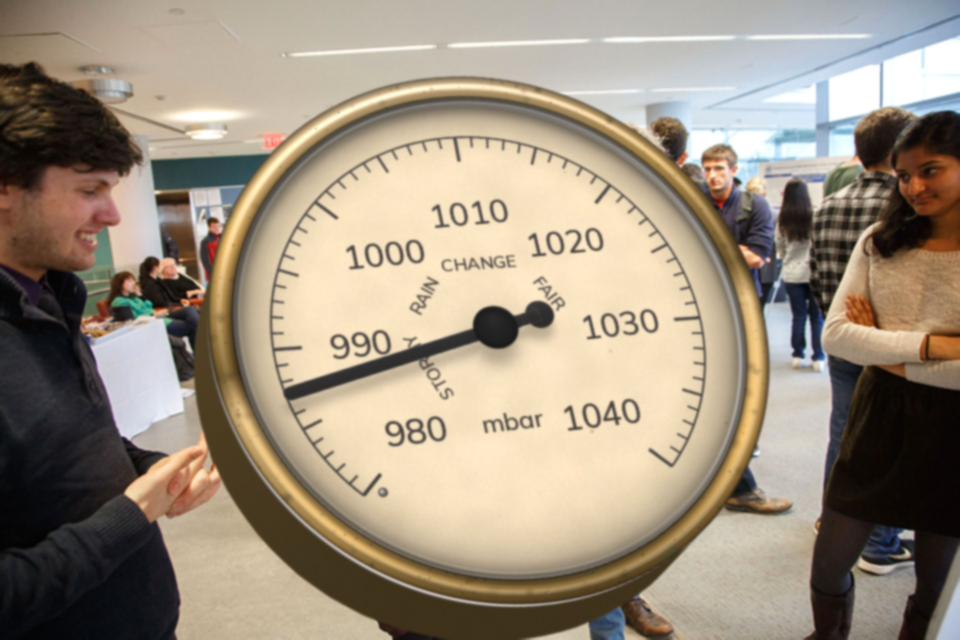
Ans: {"value": 987, "unit": "mbar"}
